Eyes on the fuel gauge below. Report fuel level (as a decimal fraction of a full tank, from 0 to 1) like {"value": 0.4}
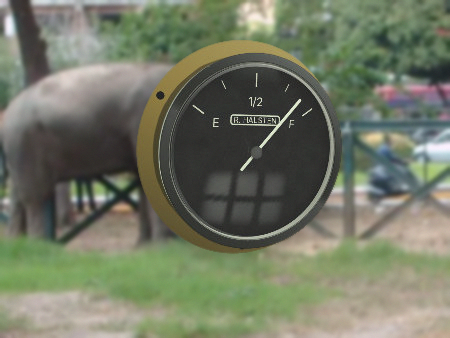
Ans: {"value": 0.875}
